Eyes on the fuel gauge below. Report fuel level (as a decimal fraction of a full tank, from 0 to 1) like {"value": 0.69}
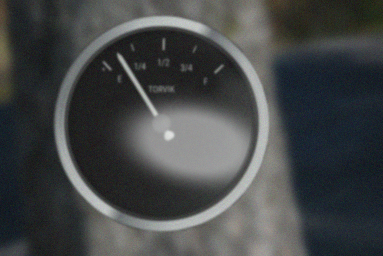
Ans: {"value": 0.125}
